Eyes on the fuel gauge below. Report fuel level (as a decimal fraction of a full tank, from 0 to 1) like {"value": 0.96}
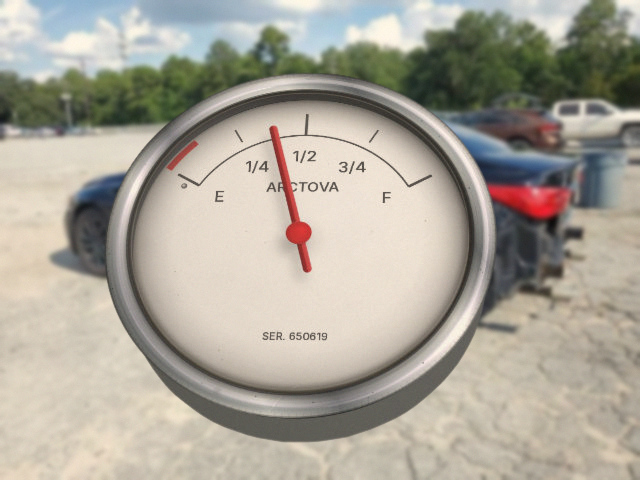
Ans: {"value": 0.375}
